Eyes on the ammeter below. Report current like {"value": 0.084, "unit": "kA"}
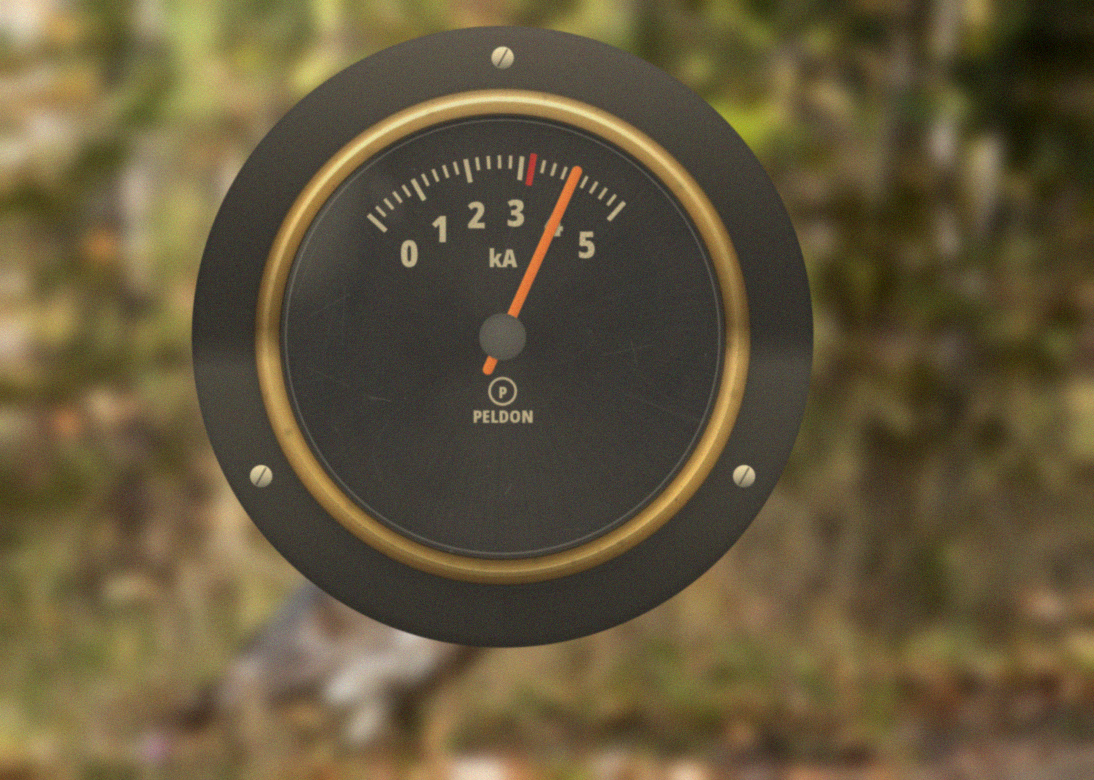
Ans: {"value": 4, "unit": "kA"}
